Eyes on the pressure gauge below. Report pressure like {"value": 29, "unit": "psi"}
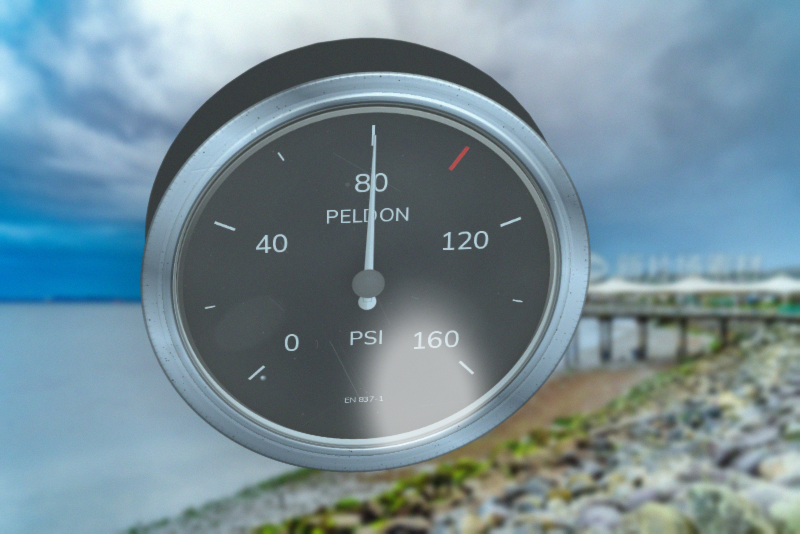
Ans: {"value": 80, "unit": "psi"}
